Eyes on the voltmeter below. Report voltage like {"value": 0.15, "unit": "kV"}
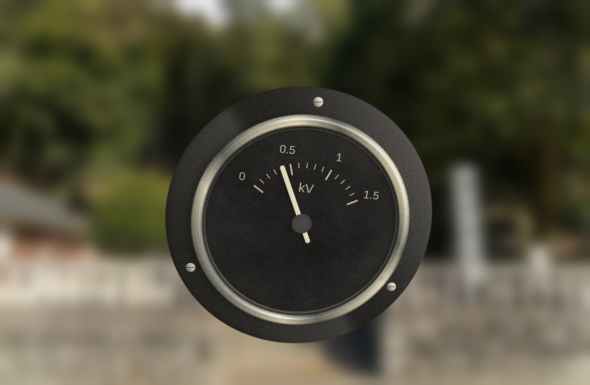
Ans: {"value": 0.4, "unit": "kV"}
